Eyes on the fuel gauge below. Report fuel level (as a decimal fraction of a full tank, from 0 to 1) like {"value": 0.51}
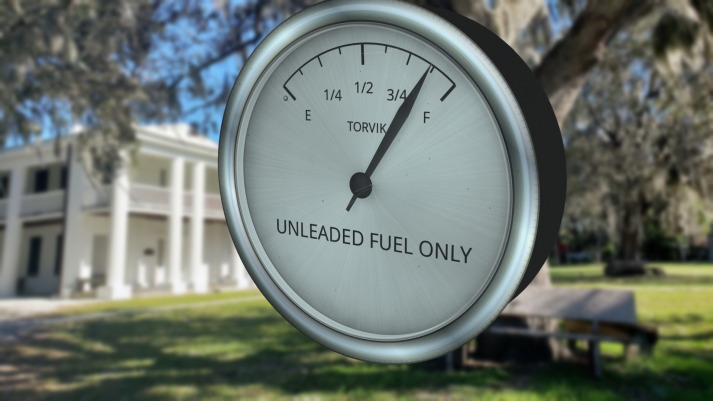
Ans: {"value": 0.875}
